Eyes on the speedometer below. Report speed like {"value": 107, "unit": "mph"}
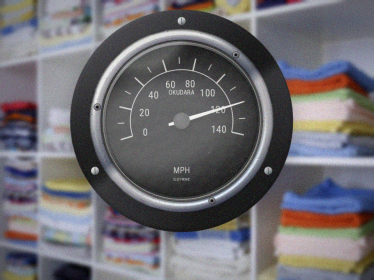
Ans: {"value": 120, "unit": "mph"}
